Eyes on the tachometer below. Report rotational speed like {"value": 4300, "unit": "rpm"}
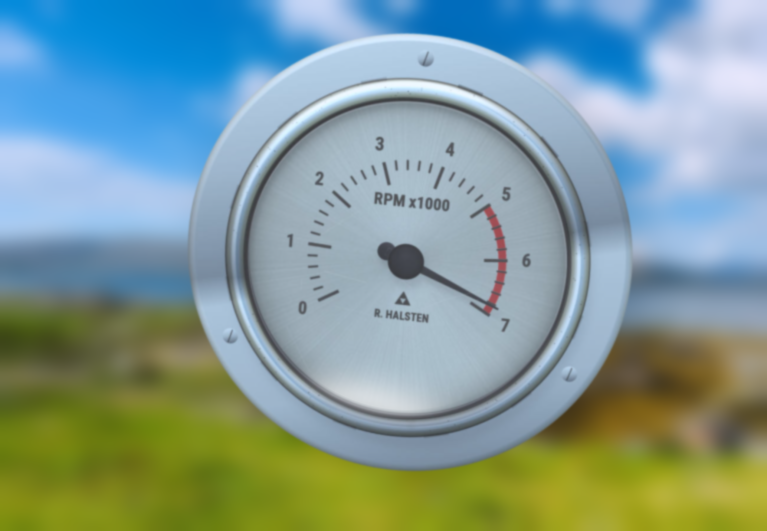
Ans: {"value": 6800, "unit": "rpm"}
